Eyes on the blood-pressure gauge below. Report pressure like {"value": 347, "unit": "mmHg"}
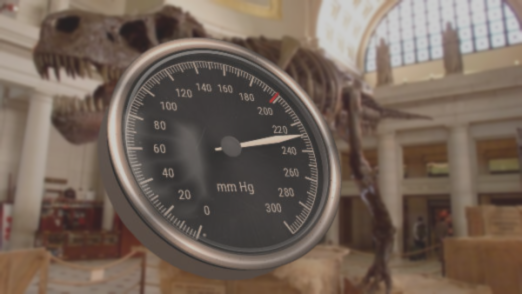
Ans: {"value": 230, "unit": "mmHg"}
